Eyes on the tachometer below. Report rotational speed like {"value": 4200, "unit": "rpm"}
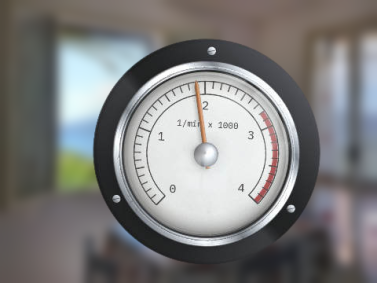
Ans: {"value": 1900, "unit": "rpm"}
